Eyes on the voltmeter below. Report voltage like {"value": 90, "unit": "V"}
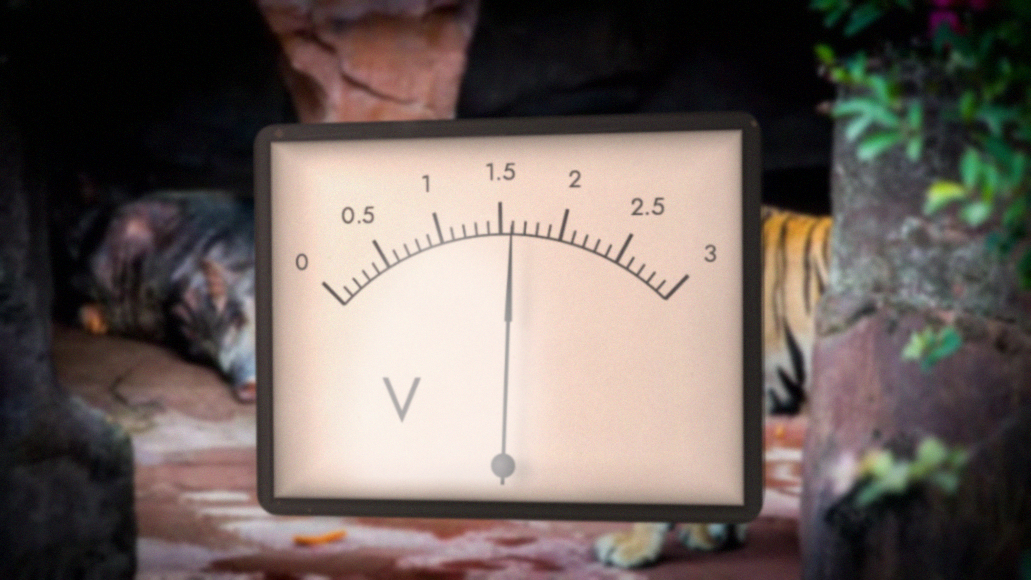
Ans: {"value": 1.6, "unit": "V"}
